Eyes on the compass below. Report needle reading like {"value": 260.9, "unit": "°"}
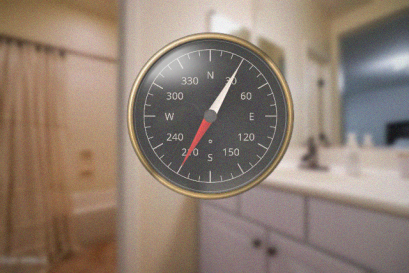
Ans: {"value": 210, "unit": "°"}
